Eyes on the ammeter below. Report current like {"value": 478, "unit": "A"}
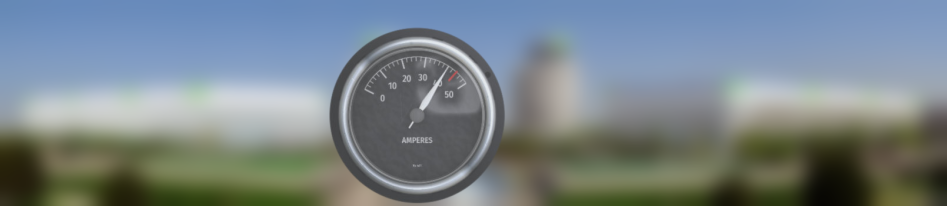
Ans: {"value": 40, "unit": "A"}
